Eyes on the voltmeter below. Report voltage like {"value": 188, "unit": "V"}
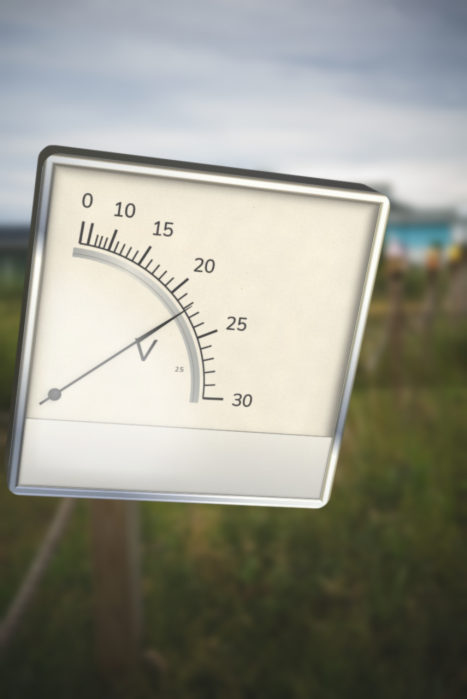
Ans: {"value": 22, "unit": "V"}
